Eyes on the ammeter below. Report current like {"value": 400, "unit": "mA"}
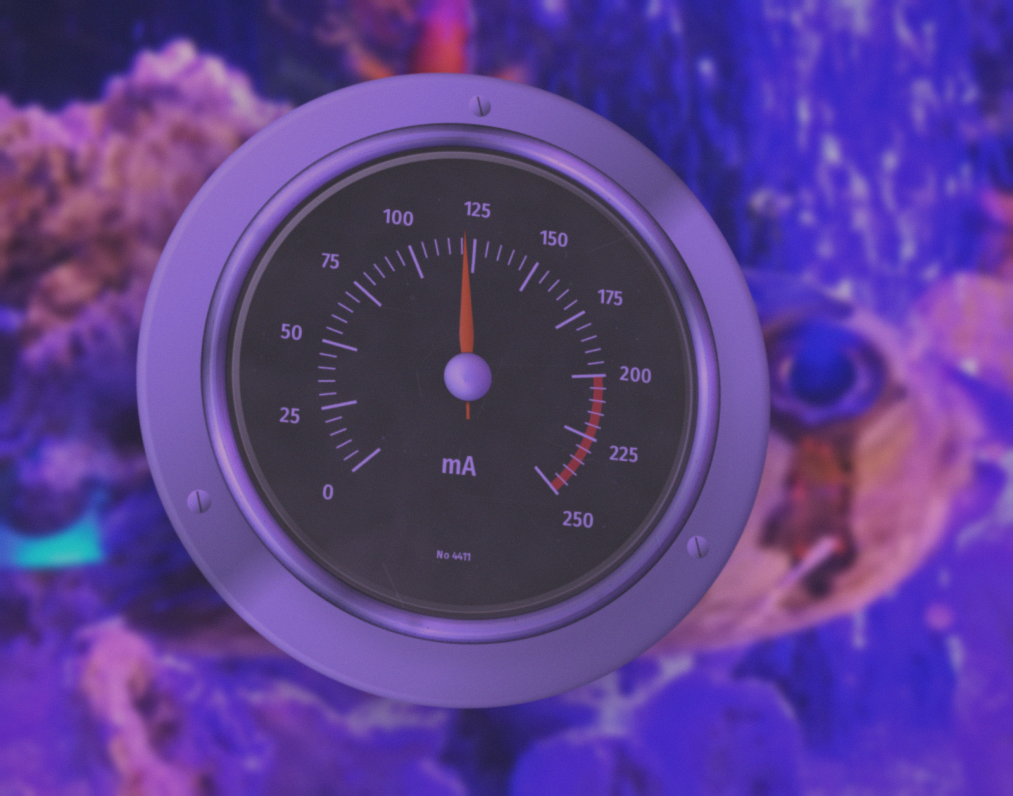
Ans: {"value": 120, "unit": "mA"}
